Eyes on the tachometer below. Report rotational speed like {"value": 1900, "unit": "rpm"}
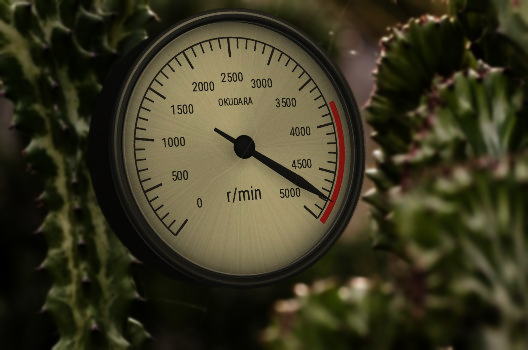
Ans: {"value": 4800, "unit": "rpm"}
